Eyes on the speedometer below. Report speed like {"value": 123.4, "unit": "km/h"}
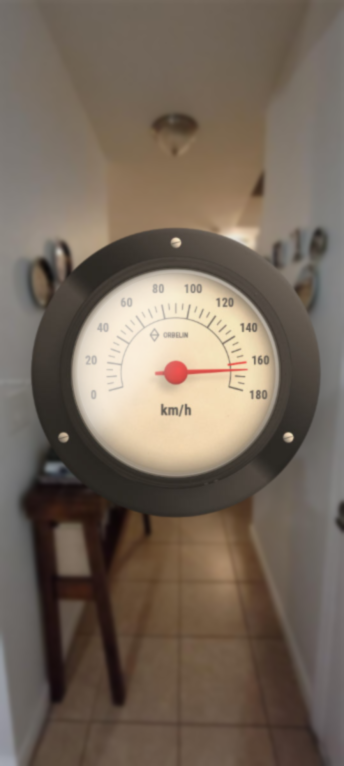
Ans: {"value": 165, "unit": "km/h"}
